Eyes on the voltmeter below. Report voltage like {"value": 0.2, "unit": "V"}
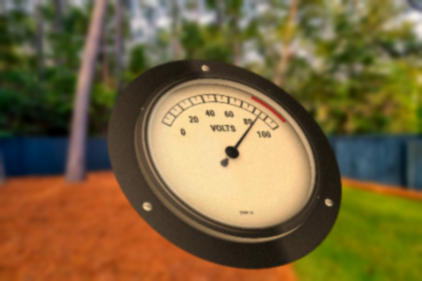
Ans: {"value": 85, "unit": "V"}
